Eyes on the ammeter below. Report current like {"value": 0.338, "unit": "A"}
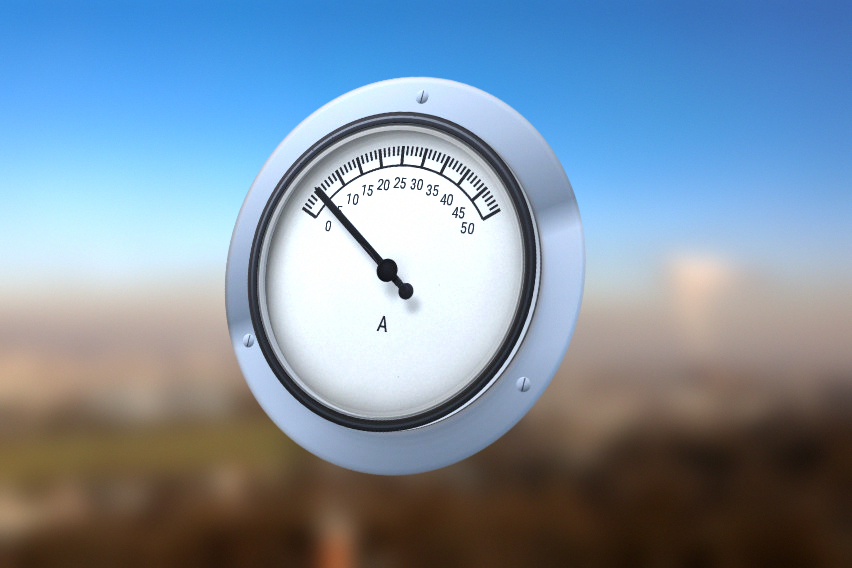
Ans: {"value": 5, "unit": "A"}
